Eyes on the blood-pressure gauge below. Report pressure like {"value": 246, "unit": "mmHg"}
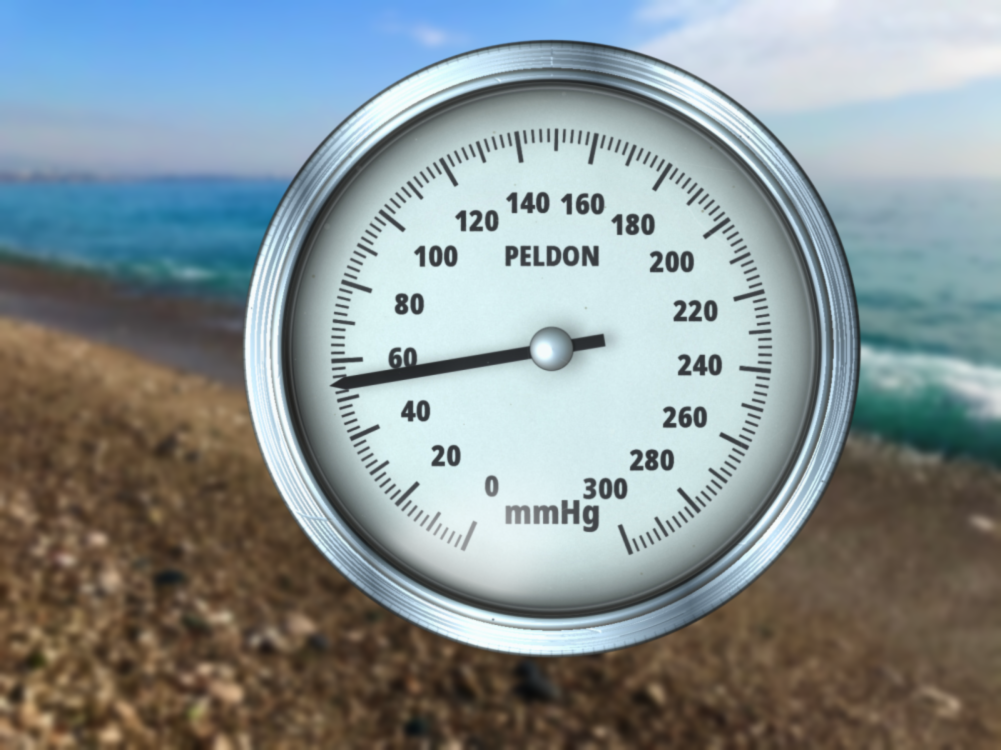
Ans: {"value": 54, "unit": "mmHg"}
